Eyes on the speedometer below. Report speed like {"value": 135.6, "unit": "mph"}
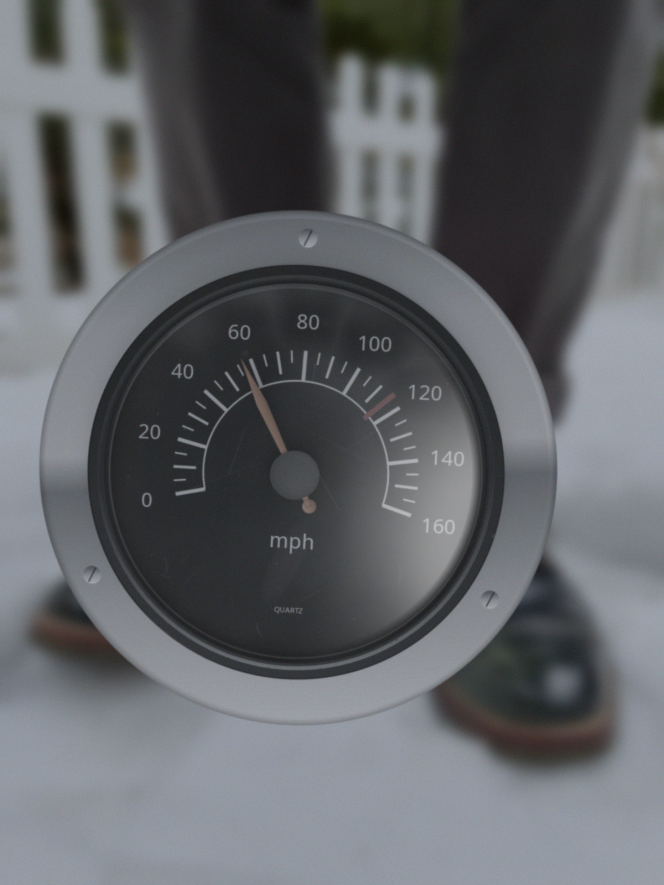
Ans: {"value": 57.5, "unit": "mph"}
